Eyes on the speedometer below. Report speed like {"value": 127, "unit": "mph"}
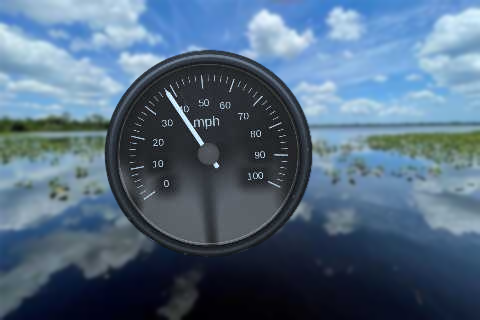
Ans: {"value": 38, "unit": "mph"}
